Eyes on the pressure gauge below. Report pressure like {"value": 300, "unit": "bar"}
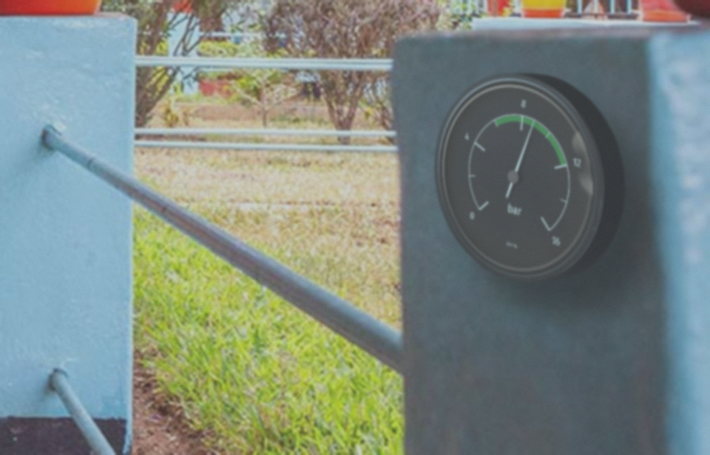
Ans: {"value": 9, "unit": "bar"}
